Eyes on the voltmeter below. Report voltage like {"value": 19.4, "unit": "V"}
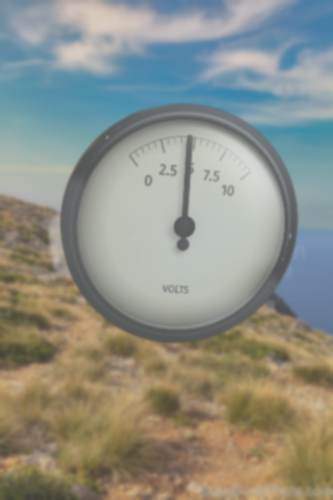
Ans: {"value": 4.5, "unit": "V"}
